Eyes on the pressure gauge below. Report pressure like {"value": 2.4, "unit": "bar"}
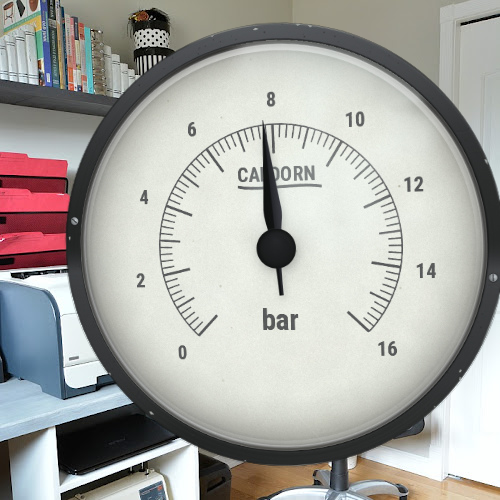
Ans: {"value": 7.8, "unit": "bar"}
